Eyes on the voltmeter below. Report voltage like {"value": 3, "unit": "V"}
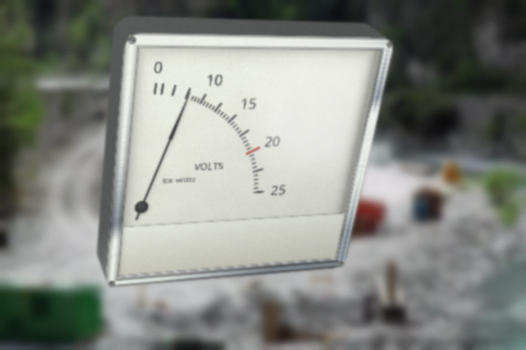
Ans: {"value": 7.5, "unit": "V"}
